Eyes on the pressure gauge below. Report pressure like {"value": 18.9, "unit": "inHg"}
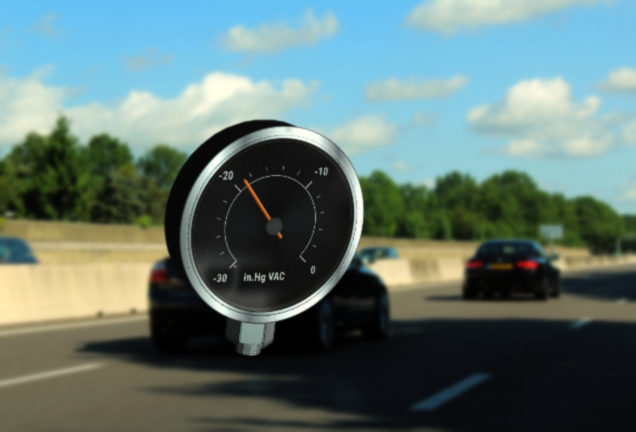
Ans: {"value": -19, "unit": "inHg"}
